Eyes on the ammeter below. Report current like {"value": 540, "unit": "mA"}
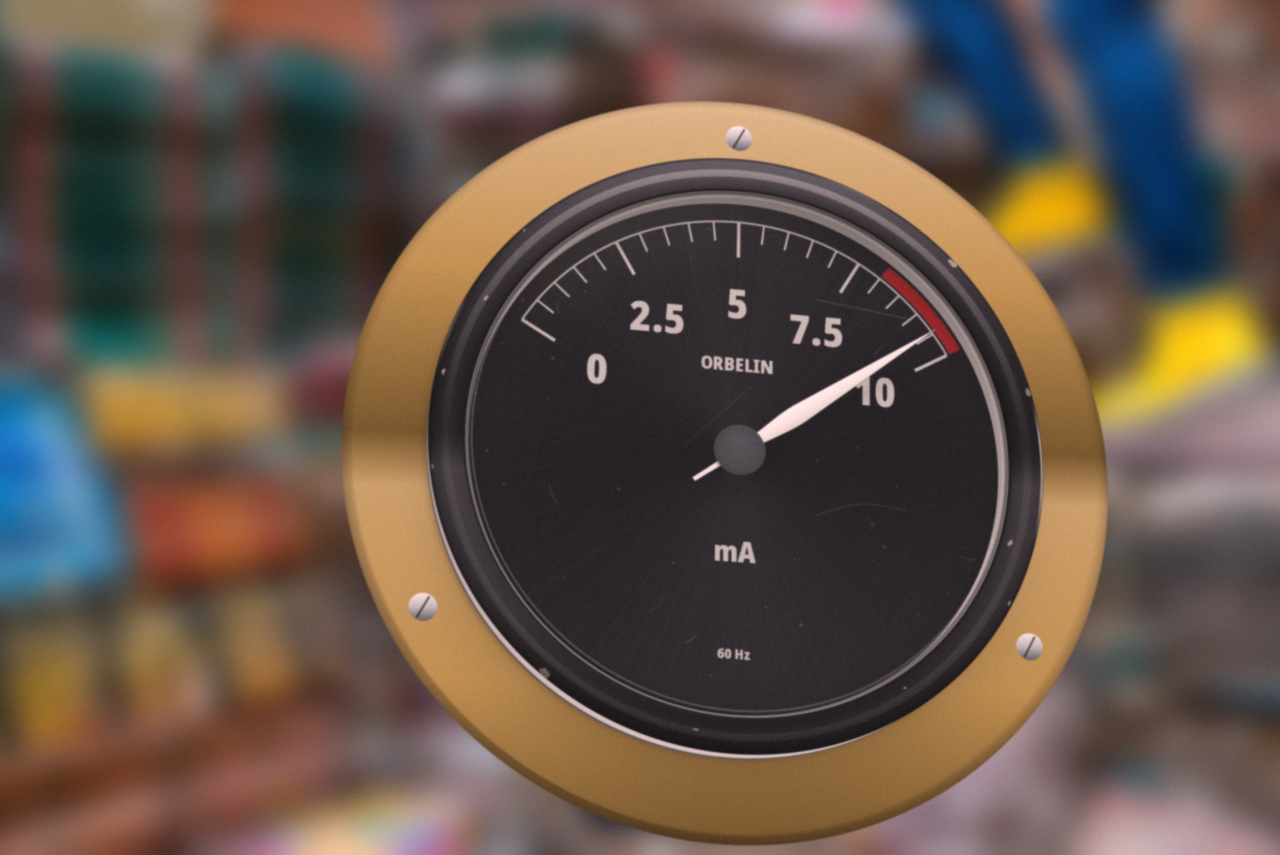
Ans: {"value": 9.5, "unit": "mA"}
